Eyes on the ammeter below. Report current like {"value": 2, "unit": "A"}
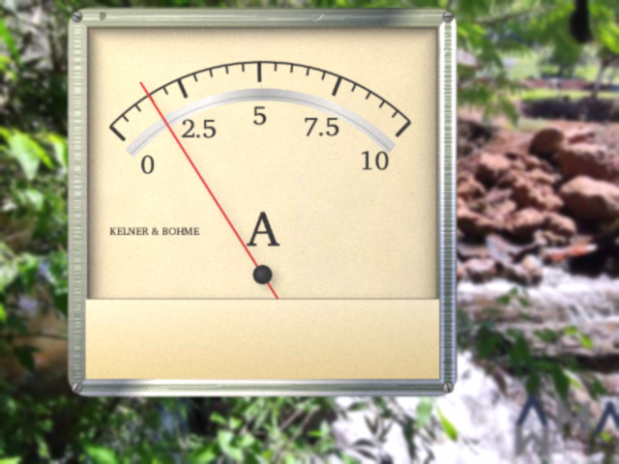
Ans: {"value": 1.5, "unit": "A"}
